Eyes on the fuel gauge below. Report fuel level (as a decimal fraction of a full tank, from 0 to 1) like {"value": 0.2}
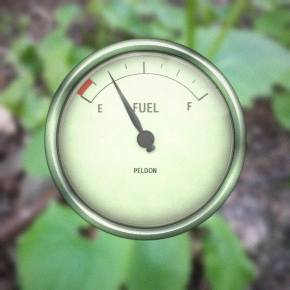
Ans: {"value": 0.25}
